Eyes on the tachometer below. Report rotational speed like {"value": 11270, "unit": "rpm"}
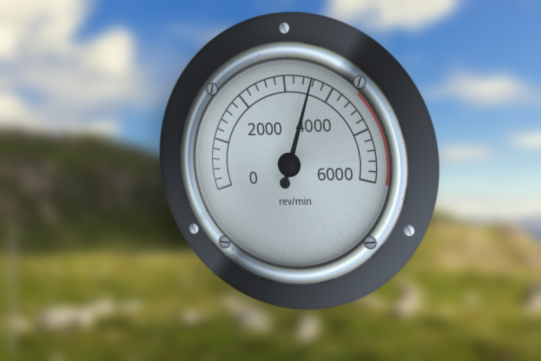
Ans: {"value": 3600, "unit": "rpm"}
